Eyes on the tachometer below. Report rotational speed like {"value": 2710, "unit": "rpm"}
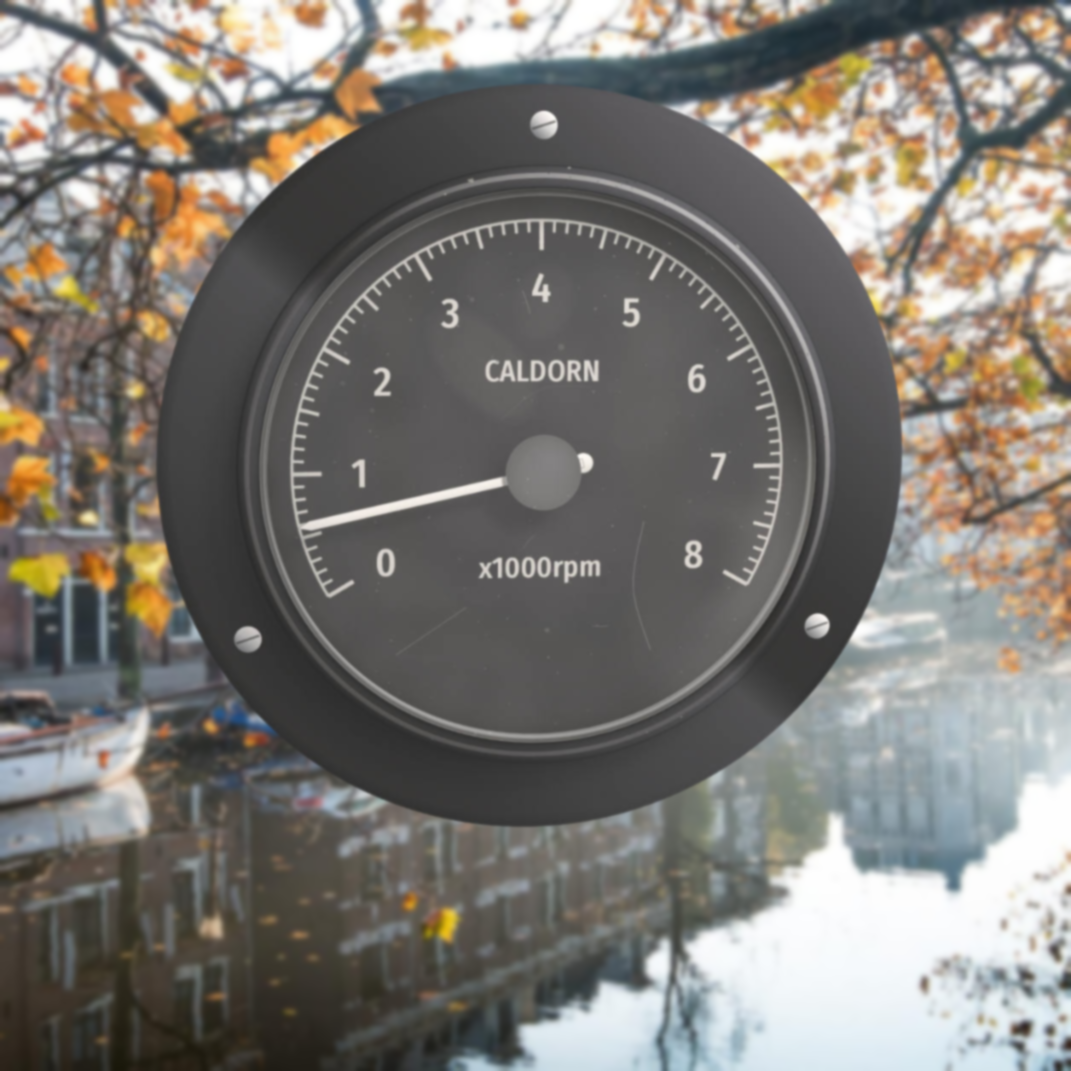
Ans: {"value": 600, "unit": "rpm"}
